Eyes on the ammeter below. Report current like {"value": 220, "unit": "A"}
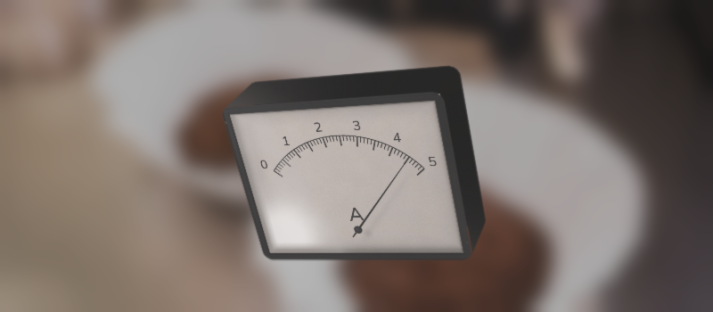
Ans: {"value": 4.5, "unit": "A"}
